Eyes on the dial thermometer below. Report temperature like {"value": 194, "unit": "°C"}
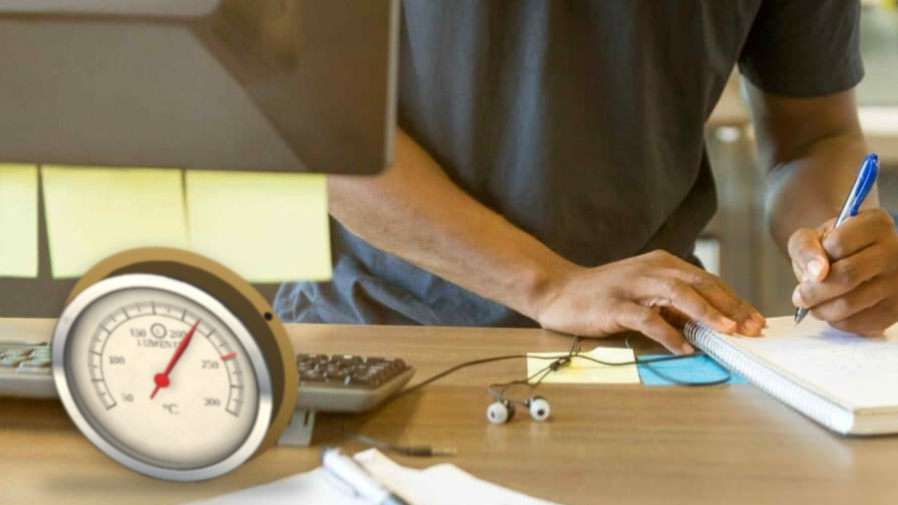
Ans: {"value": 212.5, "unit": "°C"}
